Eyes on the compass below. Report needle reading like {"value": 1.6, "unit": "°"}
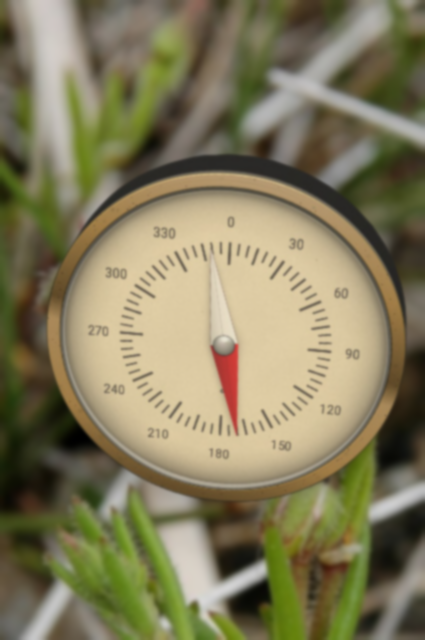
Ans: {"value": 170, "unit": "°"}
